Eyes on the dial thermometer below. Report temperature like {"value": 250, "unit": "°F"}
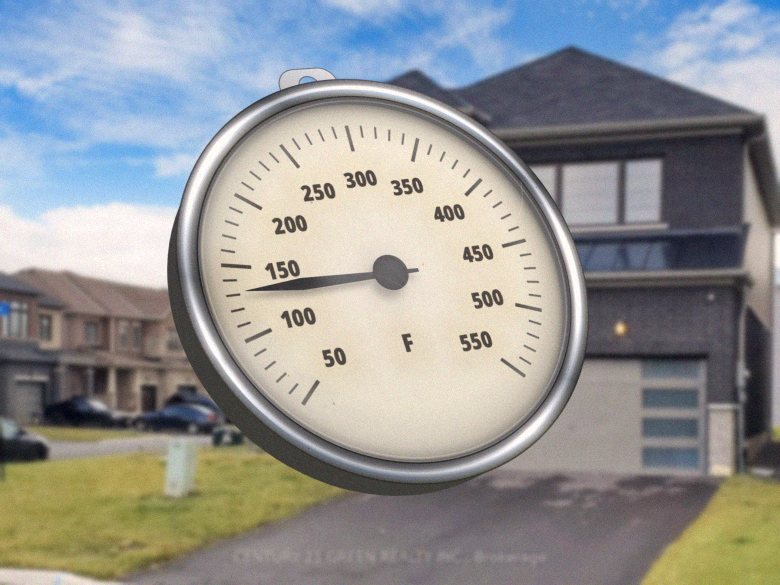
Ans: {"value": 130, "unit": "°F"}
